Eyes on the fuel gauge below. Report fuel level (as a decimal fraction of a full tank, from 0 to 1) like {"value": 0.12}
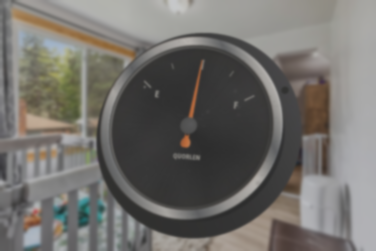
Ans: {"value": 0.5}
